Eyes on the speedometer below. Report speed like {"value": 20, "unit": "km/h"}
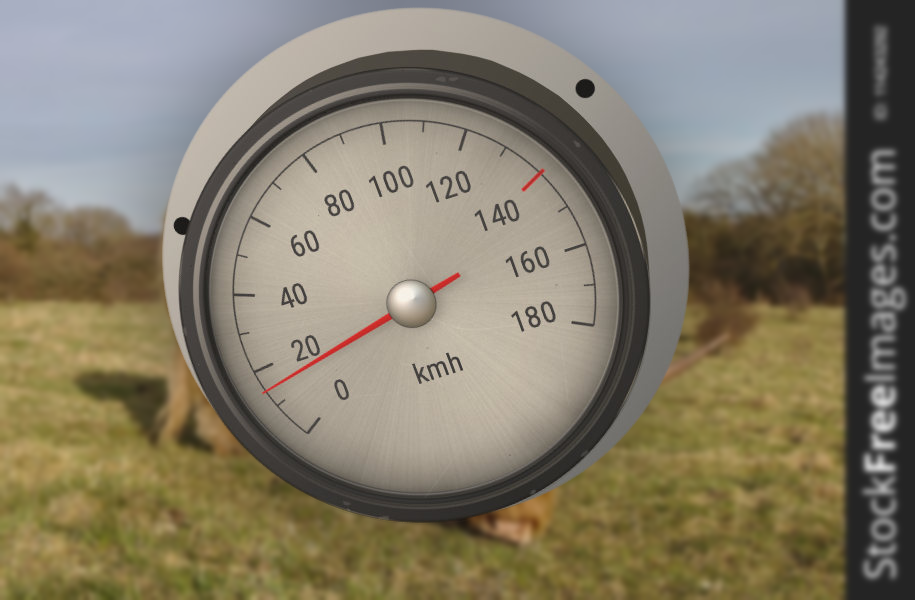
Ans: {"value": 15, "unit": "km/h"}
